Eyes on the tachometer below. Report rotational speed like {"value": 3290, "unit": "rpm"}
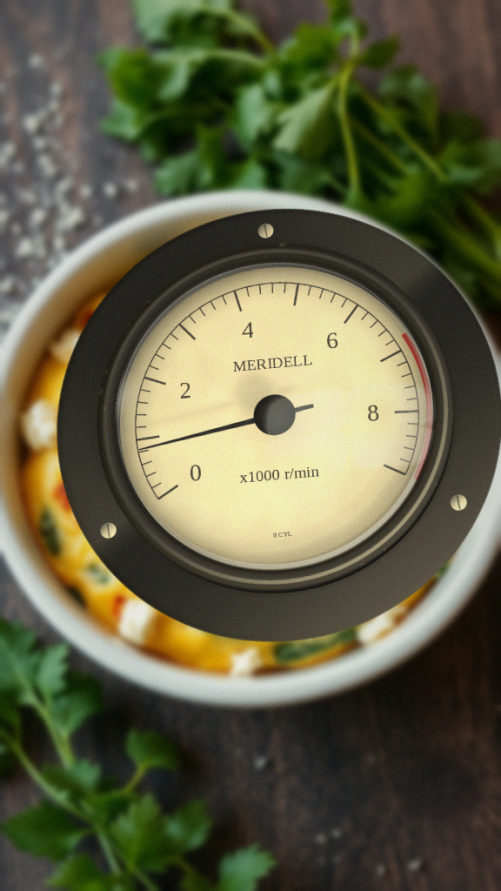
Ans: {"value": 800, "unit": "rpm"}
